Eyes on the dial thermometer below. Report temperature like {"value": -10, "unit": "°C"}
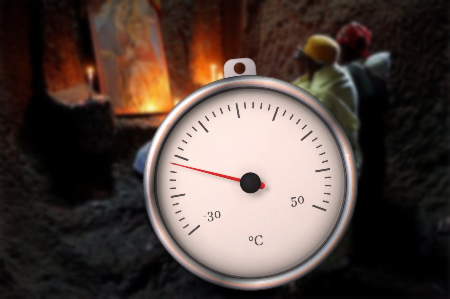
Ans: {"value": -12, "unit": "°C"}
